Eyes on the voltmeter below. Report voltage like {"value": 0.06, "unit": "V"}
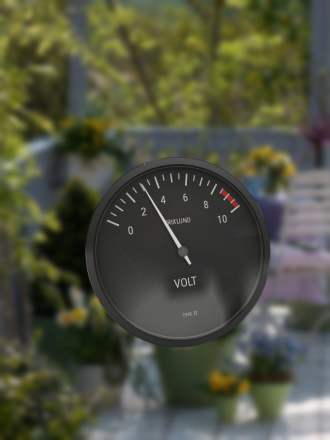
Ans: {"value": 3, "unit": "V"}
